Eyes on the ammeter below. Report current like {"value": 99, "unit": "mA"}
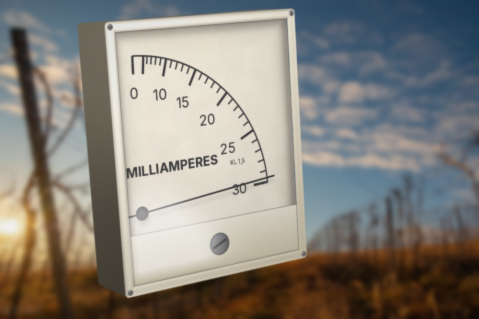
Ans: {"value": 29.5, "unit": "mA"}
